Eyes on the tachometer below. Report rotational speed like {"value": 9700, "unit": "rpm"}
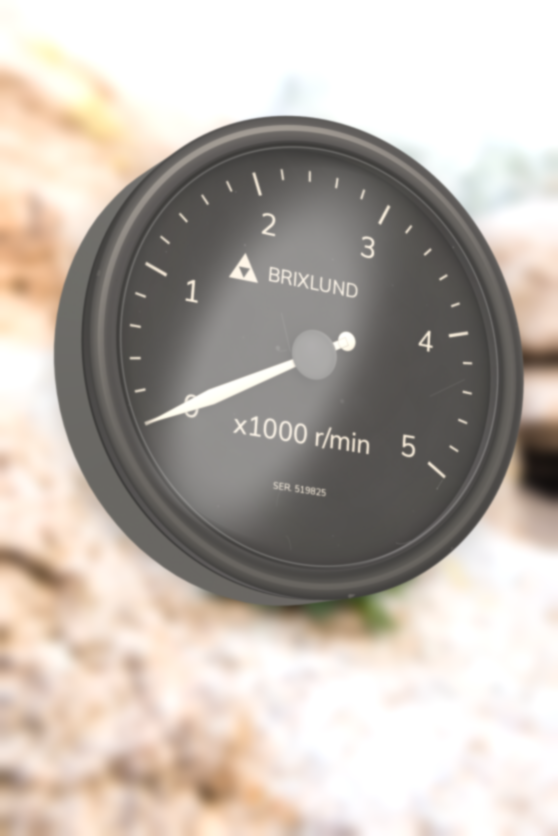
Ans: {"value": 0, "unit": "rpm"}
